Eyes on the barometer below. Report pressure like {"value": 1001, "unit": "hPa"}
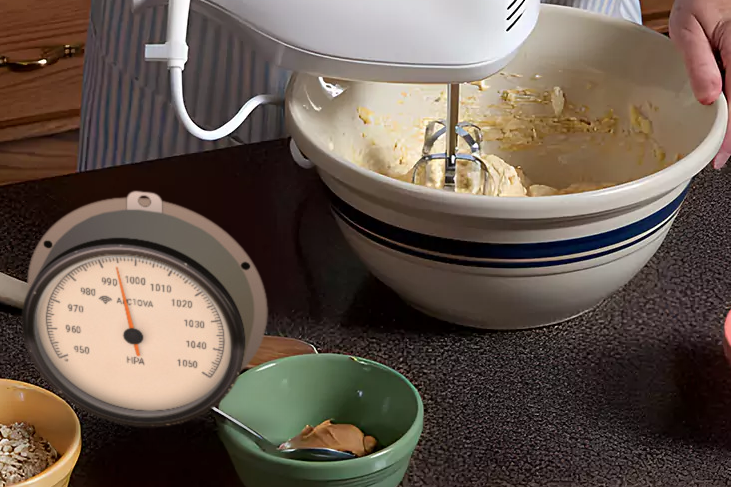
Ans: {"value": 995, "unit": "hPa"}
